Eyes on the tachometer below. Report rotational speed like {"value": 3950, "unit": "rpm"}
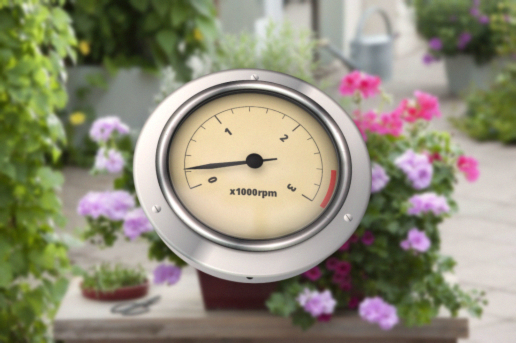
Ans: {"value": 200, "unit": "rpm"}
